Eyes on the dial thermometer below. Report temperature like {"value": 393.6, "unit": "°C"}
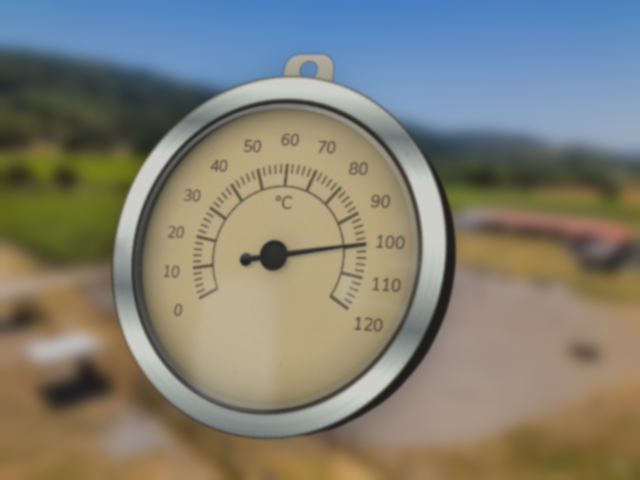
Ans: {"value": 100, "unit": "°C"}
